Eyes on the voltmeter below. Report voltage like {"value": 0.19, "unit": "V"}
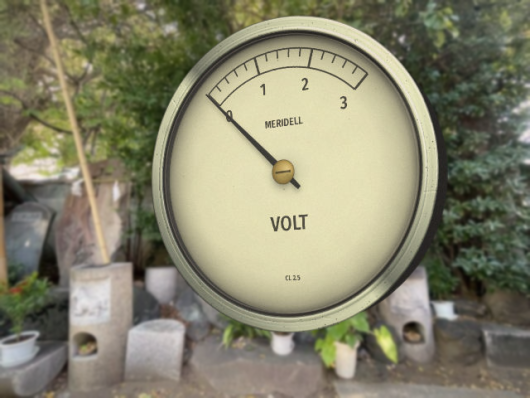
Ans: {"value": 0, "unit": "V"}
